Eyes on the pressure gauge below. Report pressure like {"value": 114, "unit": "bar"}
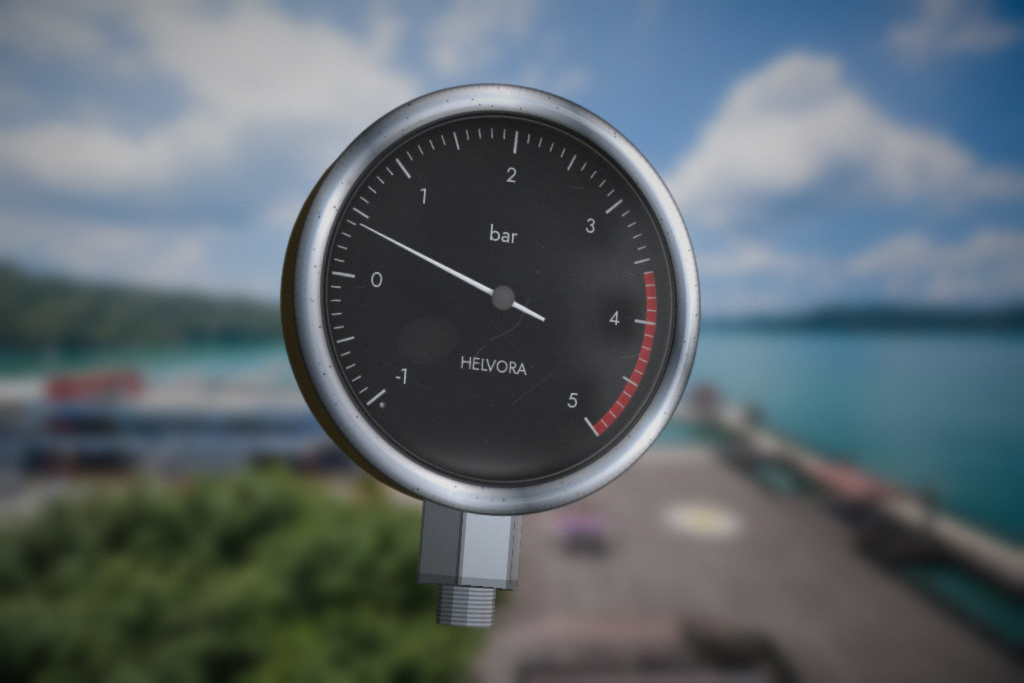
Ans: {"value": 0.4, "unit": "bar"}
